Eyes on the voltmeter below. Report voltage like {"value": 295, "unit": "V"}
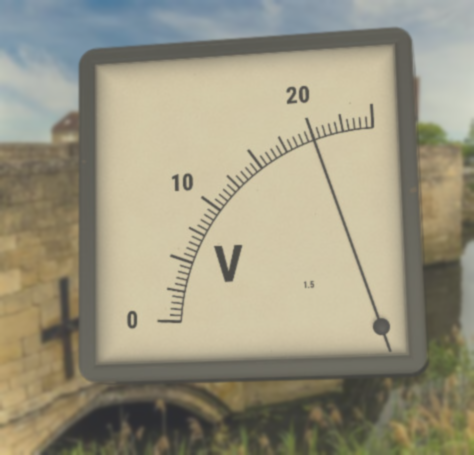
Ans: {"value": 20, "unit": "V"}
